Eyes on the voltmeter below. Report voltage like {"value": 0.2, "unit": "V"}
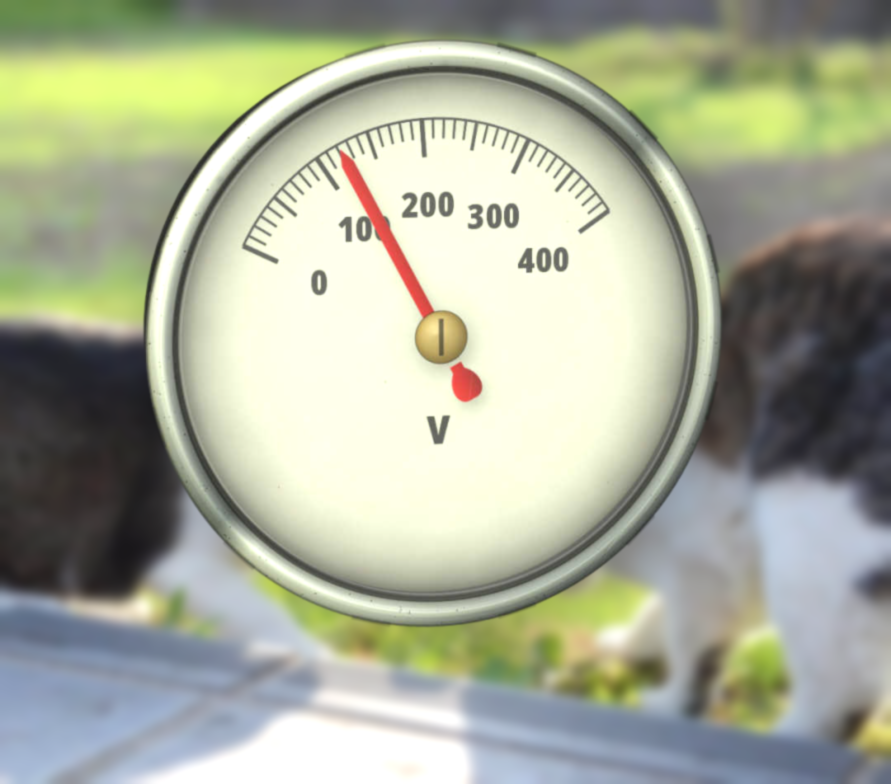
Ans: {"value": 120, "unit": "V"}
